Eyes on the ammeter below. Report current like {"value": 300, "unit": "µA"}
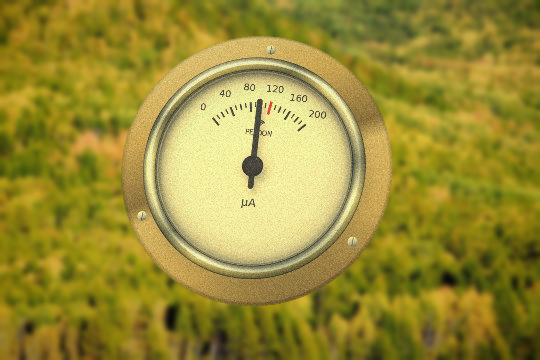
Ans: {"value": 100, "unit": "µA"}
